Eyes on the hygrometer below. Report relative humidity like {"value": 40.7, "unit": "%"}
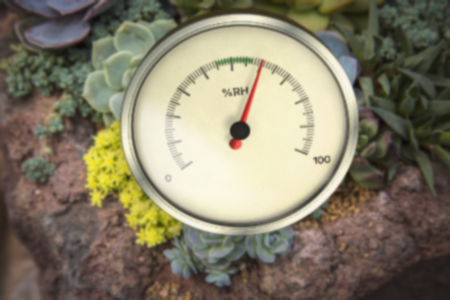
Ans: {"value": 60, "unit": "%"}
